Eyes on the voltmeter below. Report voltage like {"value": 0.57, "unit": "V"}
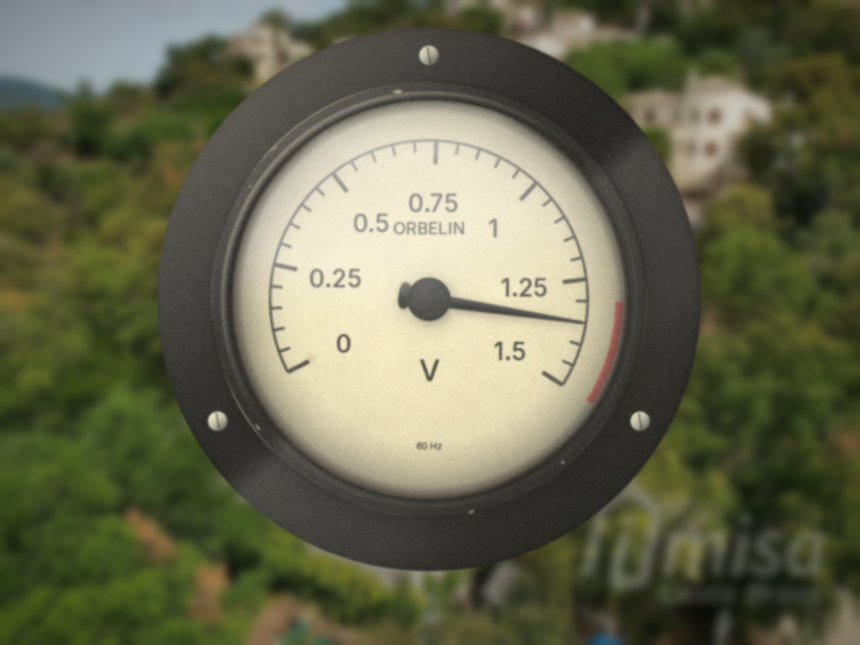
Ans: {"value": 1.35, "unit": "V"}
